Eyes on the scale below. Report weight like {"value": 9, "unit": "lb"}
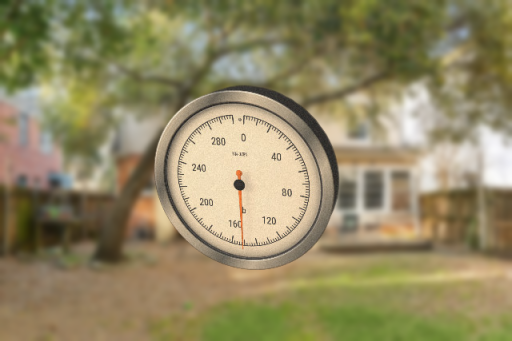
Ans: {"value": 150, "unit": "lb"}
